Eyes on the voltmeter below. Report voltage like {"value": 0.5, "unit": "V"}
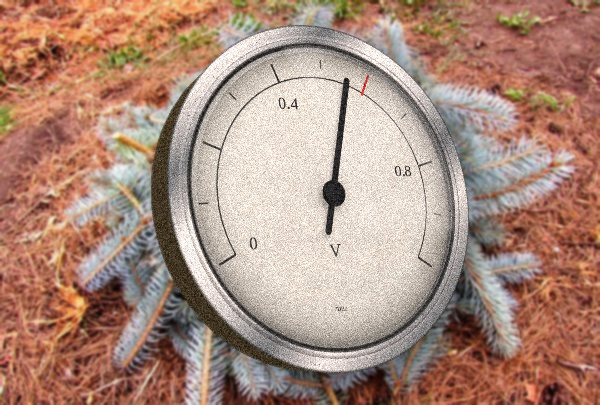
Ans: {"value": 0.55, "unit": "V"}
